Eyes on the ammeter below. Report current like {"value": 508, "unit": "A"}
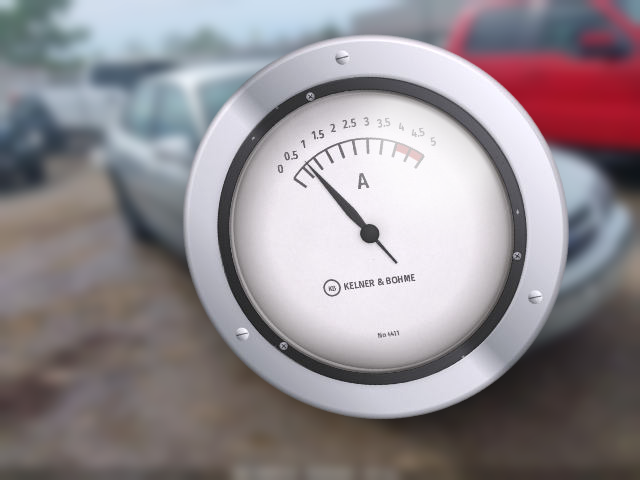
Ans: {"value": 0.75, "unit": "A"}
